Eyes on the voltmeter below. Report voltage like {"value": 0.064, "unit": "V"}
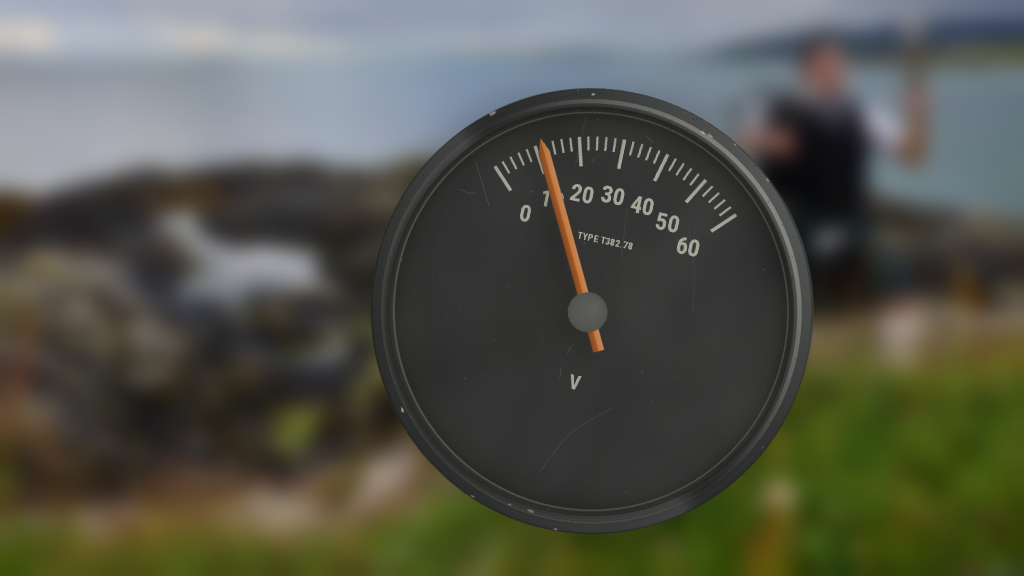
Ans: {"value": 12, "unit": "V"}
